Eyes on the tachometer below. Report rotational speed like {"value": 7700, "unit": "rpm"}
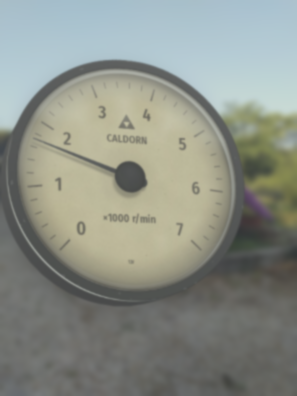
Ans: {"value": 1700, "unit": "rpm"}
